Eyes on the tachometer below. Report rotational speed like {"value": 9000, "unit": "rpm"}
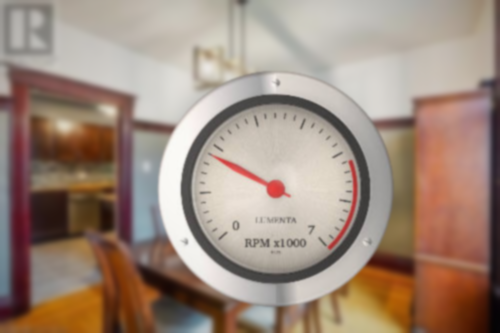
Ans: {"value": 1800, "unit": "rpm"}
